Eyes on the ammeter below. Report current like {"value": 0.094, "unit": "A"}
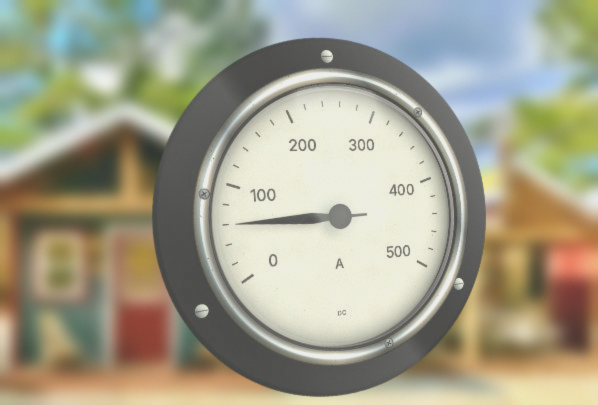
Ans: {"value": 60, "unit": "A"}
